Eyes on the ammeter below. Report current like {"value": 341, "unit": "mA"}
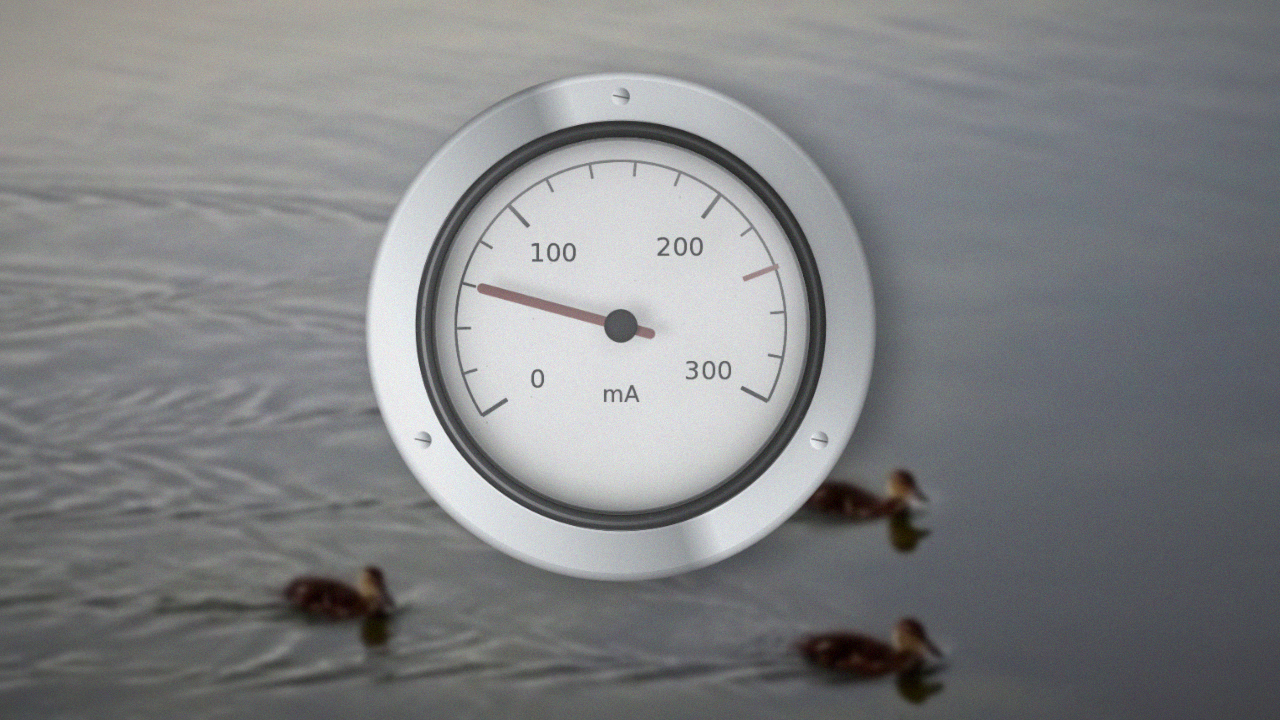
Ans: {"value": 60, "unit": "mA"}
